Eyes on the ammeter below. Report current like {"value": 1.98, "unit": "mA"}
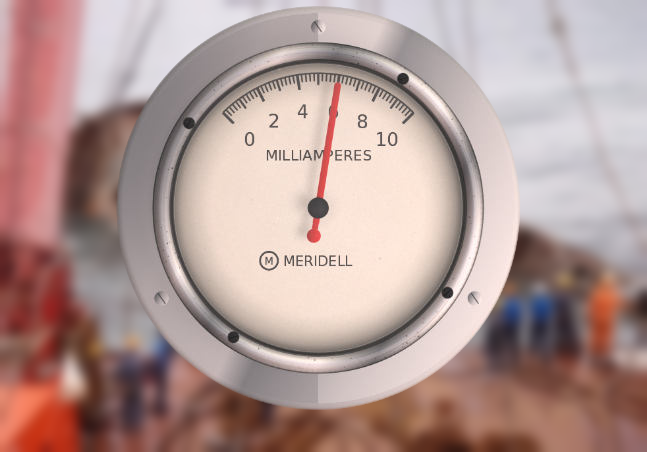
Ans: {"value": 6, "unit": "mA"}
